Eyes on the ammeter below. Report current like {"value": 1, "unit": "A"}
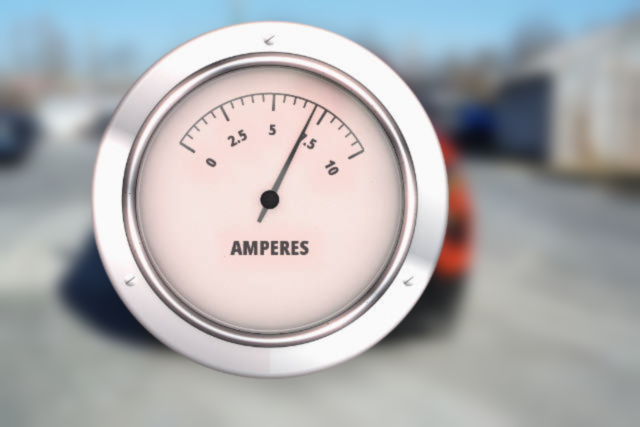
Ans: {"value": 7, "unit": "A"}
